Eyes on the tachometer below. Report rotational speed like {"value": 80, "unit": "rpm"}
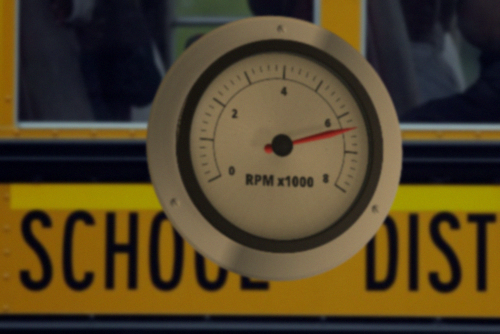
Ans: {"value": 6400, "unit": "rpm"}
